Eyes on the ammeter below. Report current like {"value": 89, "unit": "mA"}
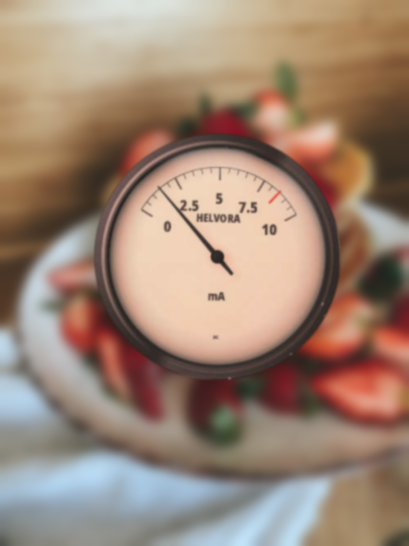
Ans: {"value": 1.5, "unit": "mA"}
